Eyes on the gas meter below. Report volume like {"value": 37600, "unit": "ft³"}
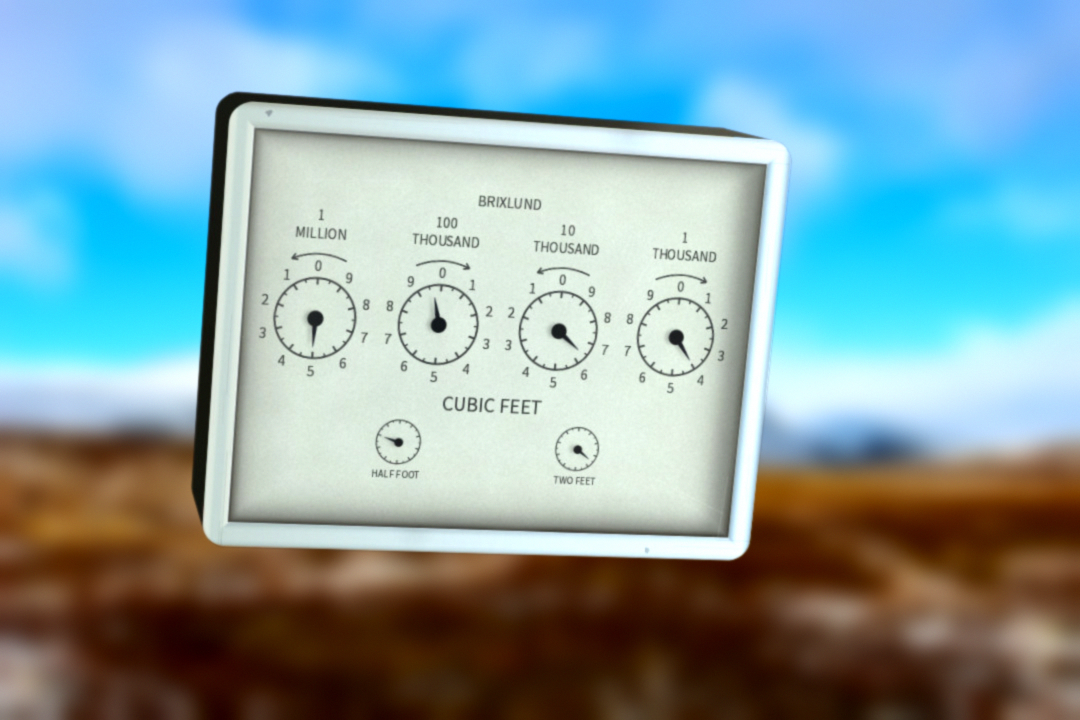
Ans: {"value": 496400, "unit": "ft³"}
